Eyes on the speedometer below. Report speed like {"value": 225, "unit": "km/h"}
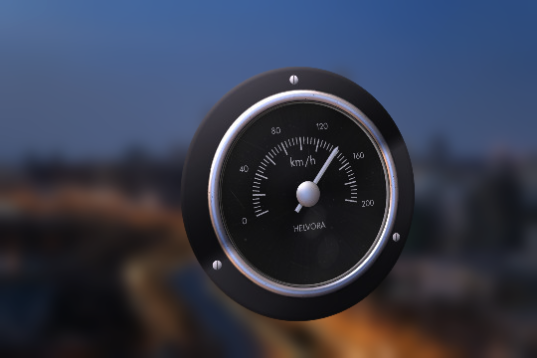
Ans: {"value": 140, "unit": "km/h"}
